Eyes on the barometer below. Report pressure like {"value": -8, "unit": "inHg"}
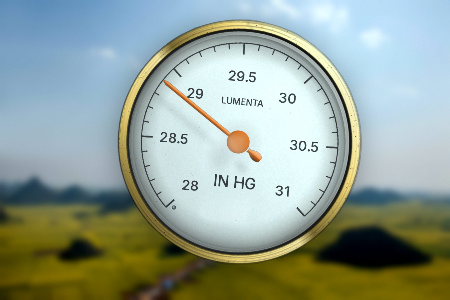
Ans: {"value": 28.9, "unit": "inHg"}
